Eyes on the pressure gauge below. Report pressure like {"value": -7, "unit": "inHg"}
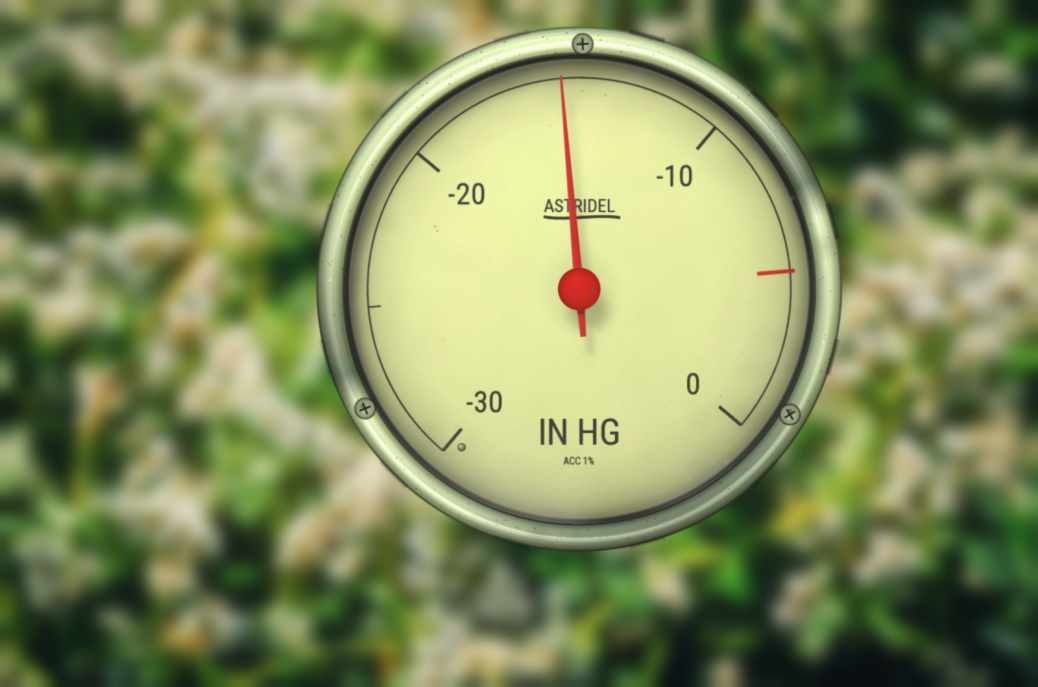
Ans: {"value": -15, "unit": "inHg"}
